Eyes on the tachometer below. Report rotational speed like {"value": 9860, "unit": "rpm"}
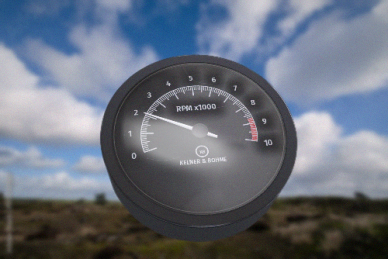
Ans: {"value": 2000, "unit": "rpm"}
